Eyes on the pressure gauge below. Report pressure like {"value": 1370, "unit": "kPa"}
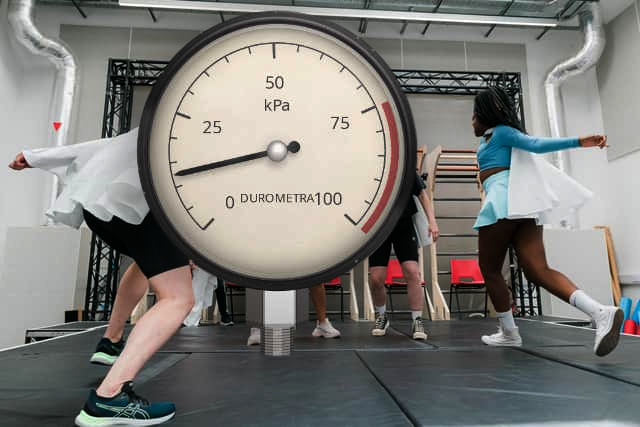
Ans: {"value": 12.5, "unit": "kPa"}
